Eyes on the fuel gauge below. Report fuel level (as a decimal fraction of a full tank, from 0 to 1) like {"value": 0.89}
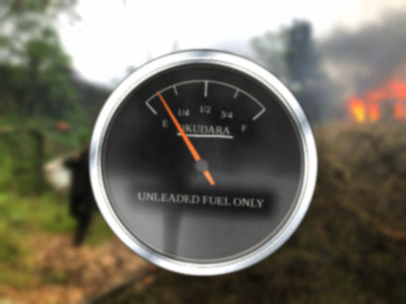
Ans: {"value": 0.125}
